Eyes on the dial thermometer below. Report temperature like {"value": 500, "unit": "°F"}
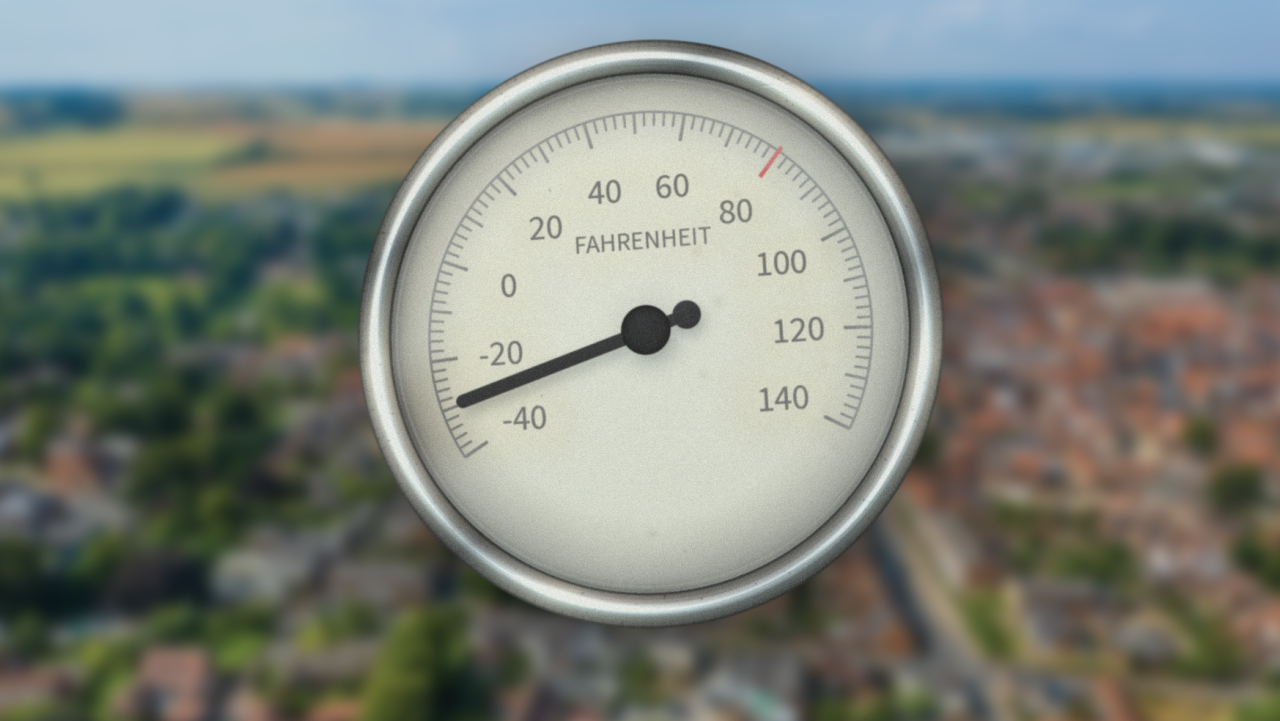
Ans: {"value": -30, "unit": "°F"}
